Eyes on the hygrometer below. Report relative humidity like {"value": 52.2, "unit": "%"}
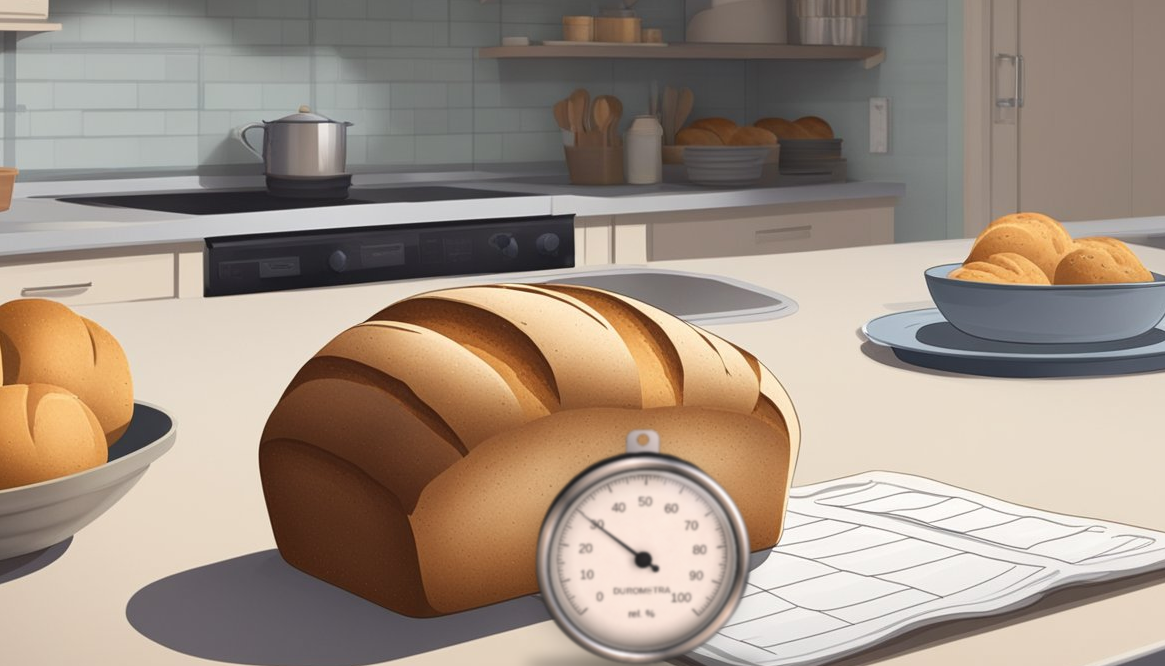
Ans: {"value": 30, "unit": "%"}
